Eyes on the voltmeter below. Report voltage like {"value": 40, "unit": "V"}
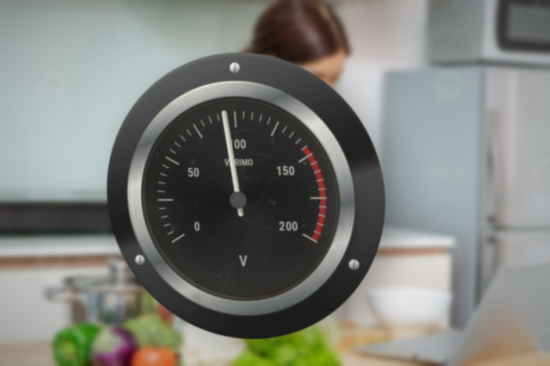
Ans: {"value": 95, "unit": "V"}
